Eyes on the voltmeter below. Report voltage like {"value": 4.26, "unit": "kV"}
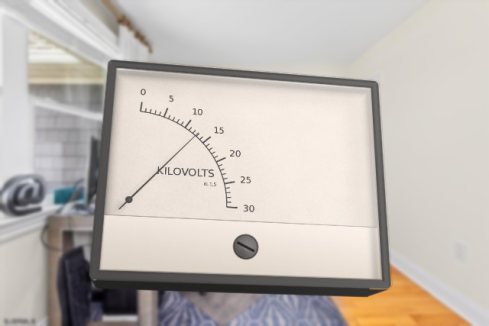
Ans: {"value": 13, "unit": "kV"}
